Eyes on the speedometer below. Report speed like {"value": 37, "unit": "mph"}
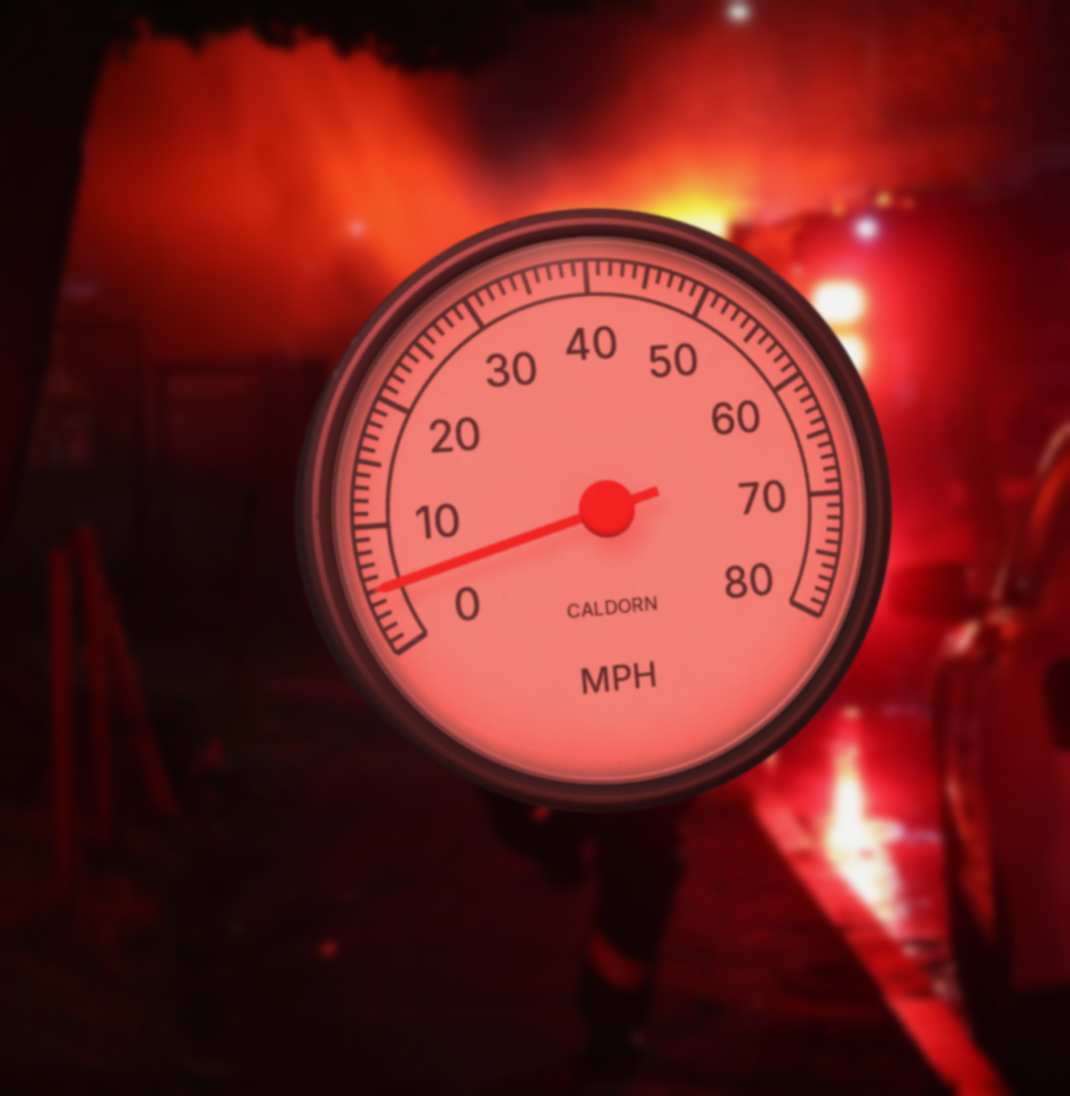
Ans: {"value": 5, "unit": "mph"}
